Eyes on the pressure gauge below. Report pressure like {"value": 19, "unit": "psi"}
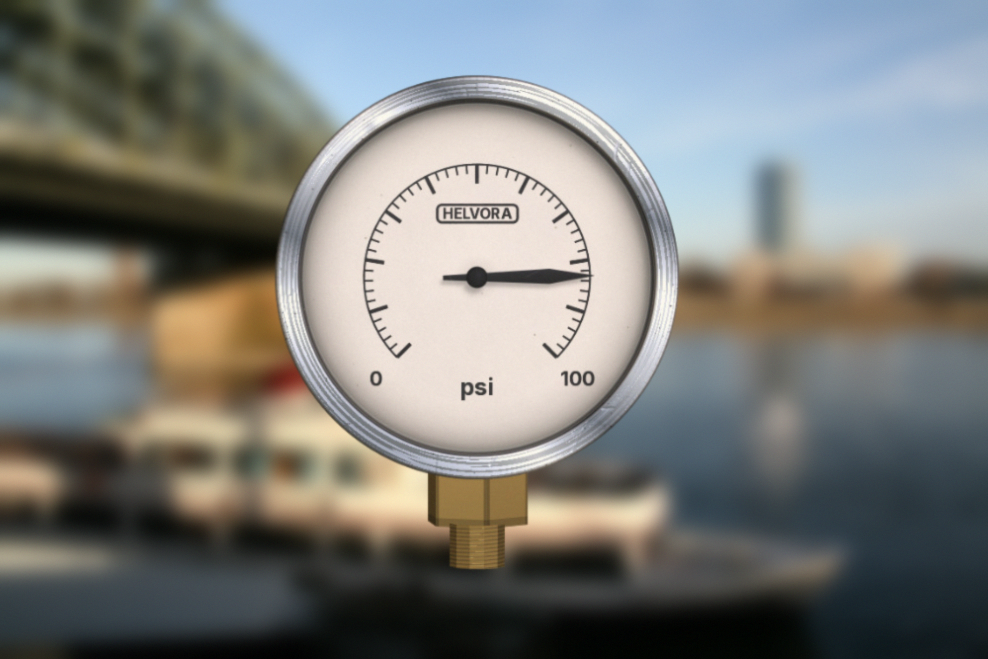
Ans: {"value": 83, "unit": "psi"}
